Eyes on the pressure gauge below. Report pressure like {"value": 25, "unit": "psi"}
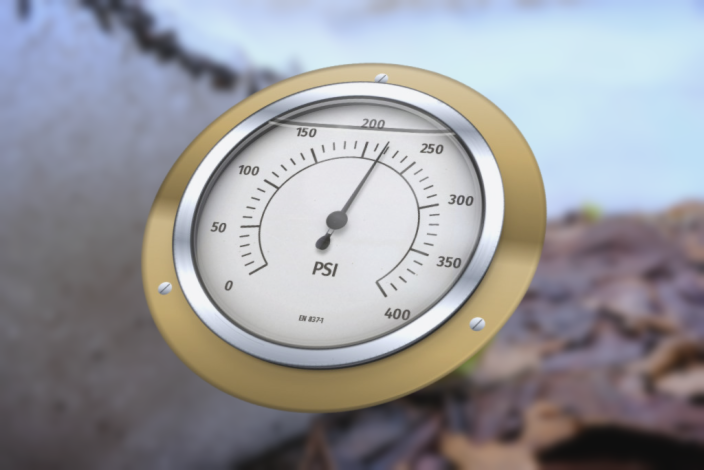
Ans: {"value": 220, "unit": "psi"}
